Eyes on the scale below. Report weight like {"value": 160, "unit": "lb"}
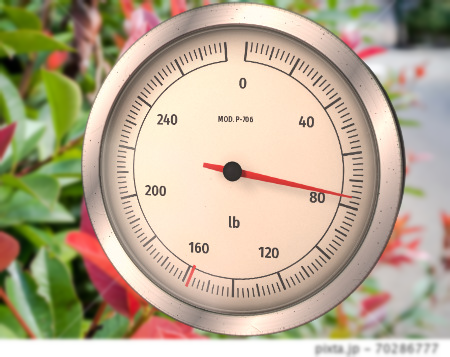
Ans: {"value": 76, "unit": "lb"}
